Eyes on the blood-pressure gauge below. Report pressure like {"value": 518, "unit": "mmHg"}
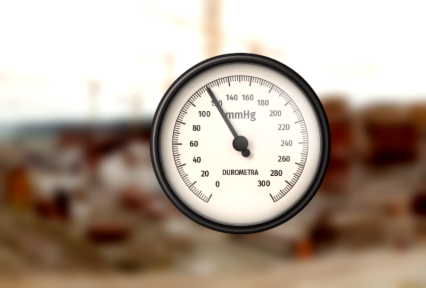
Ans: {"value": 120, "unit": "mmHg"}
